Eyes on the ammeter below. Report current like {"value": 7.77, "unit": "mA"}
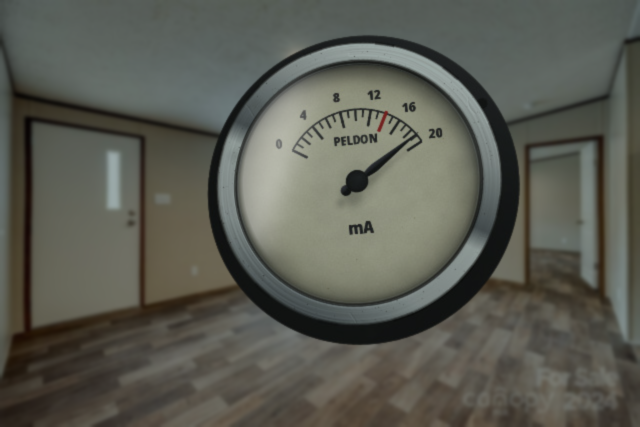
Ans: {"value": 19, "unit": "mA"}
